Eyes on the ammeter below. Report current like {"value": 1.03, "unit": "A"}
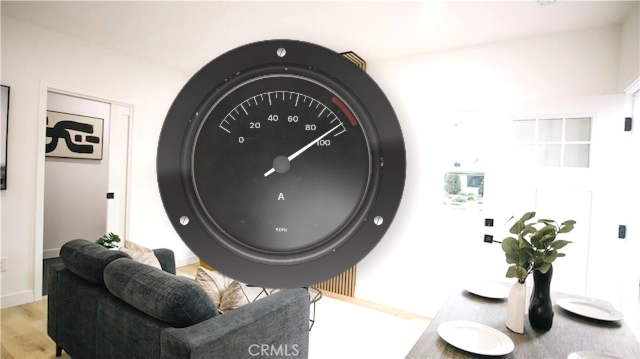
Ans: {"value": 95, "unit": "A"}
